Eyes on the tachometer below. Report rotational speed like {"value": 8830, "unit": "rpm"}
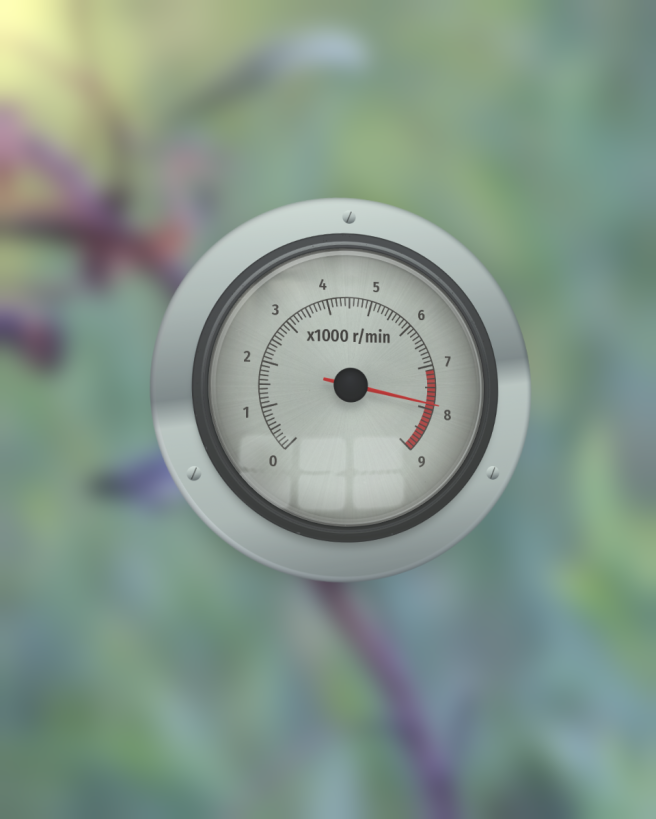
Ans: {"value": 7900, "unit": "rpm"}
